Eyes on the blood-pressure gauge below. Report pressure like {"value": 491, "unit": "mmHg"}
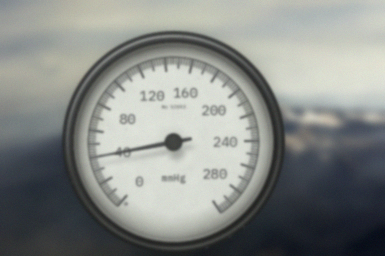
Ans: {"value": 40, "unit": "mmHg"}
